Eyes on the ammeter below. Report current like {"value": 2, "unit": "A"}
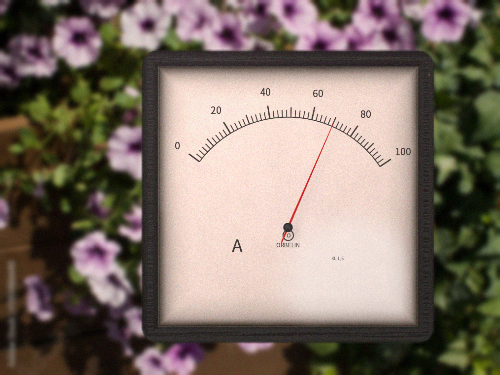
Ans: {"value": 70, "unit": "A"}
